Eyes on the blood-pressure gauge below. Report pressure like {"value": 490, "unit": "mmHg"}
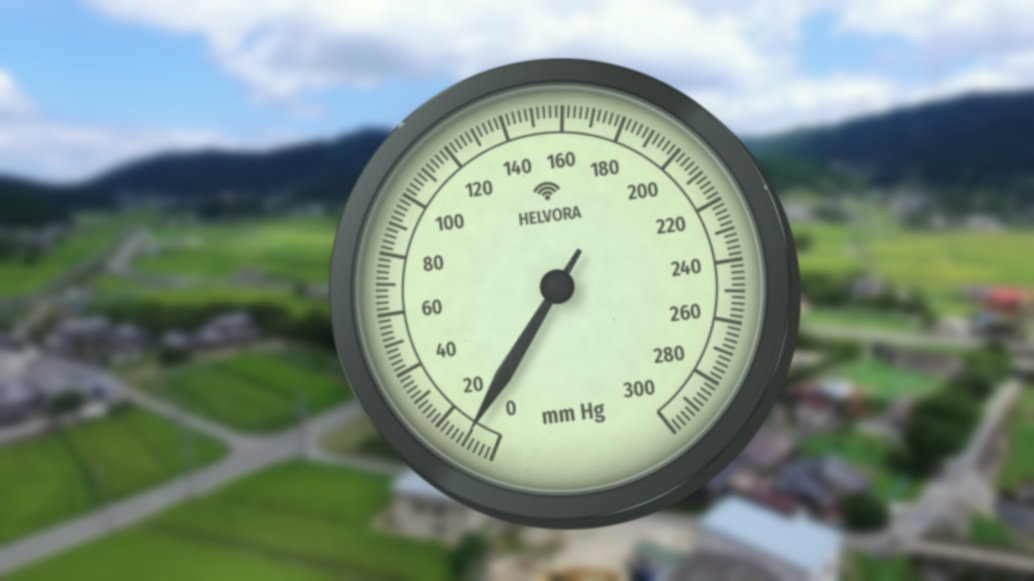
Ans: {"value": 10, "unit": "mmHg"}
